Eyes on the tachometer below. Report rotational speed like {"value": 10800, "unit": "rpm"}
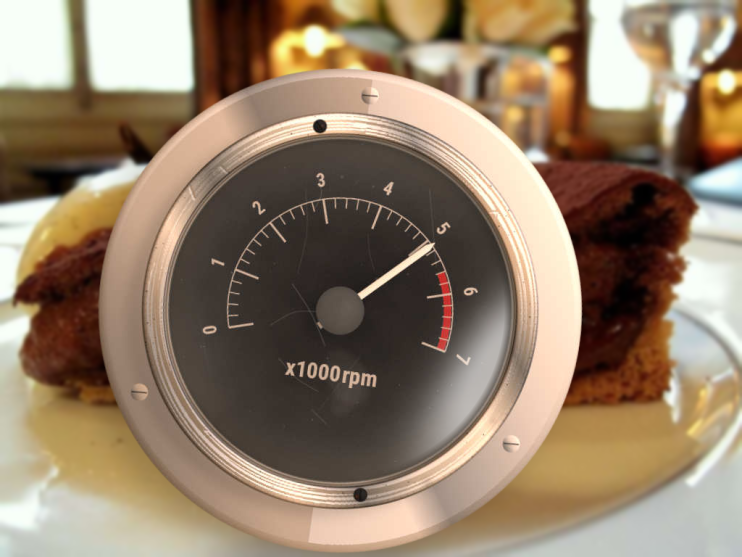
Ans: {"value": 5100, "unit": "rpm"}
